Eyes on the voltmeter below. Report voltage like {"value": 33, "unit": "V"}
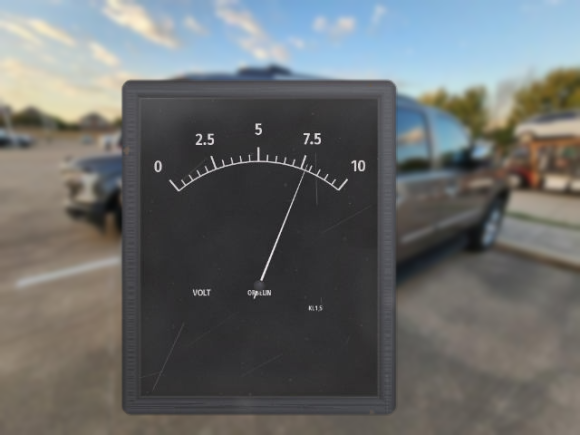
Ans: {"value": 7.75, "unit": "V"}
